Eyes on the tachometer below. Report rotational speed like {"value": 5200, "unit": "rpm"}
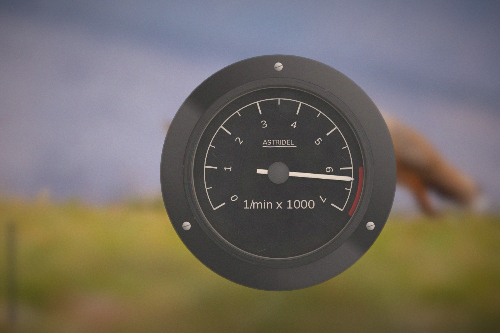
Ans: {"value": 6250, "unit": "rpm"}
